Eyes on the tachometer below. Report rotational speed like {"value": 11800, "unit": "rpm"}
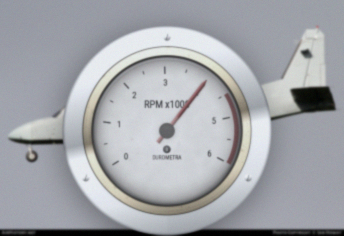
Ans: {"value": 4000, "unit": "rpm"}
